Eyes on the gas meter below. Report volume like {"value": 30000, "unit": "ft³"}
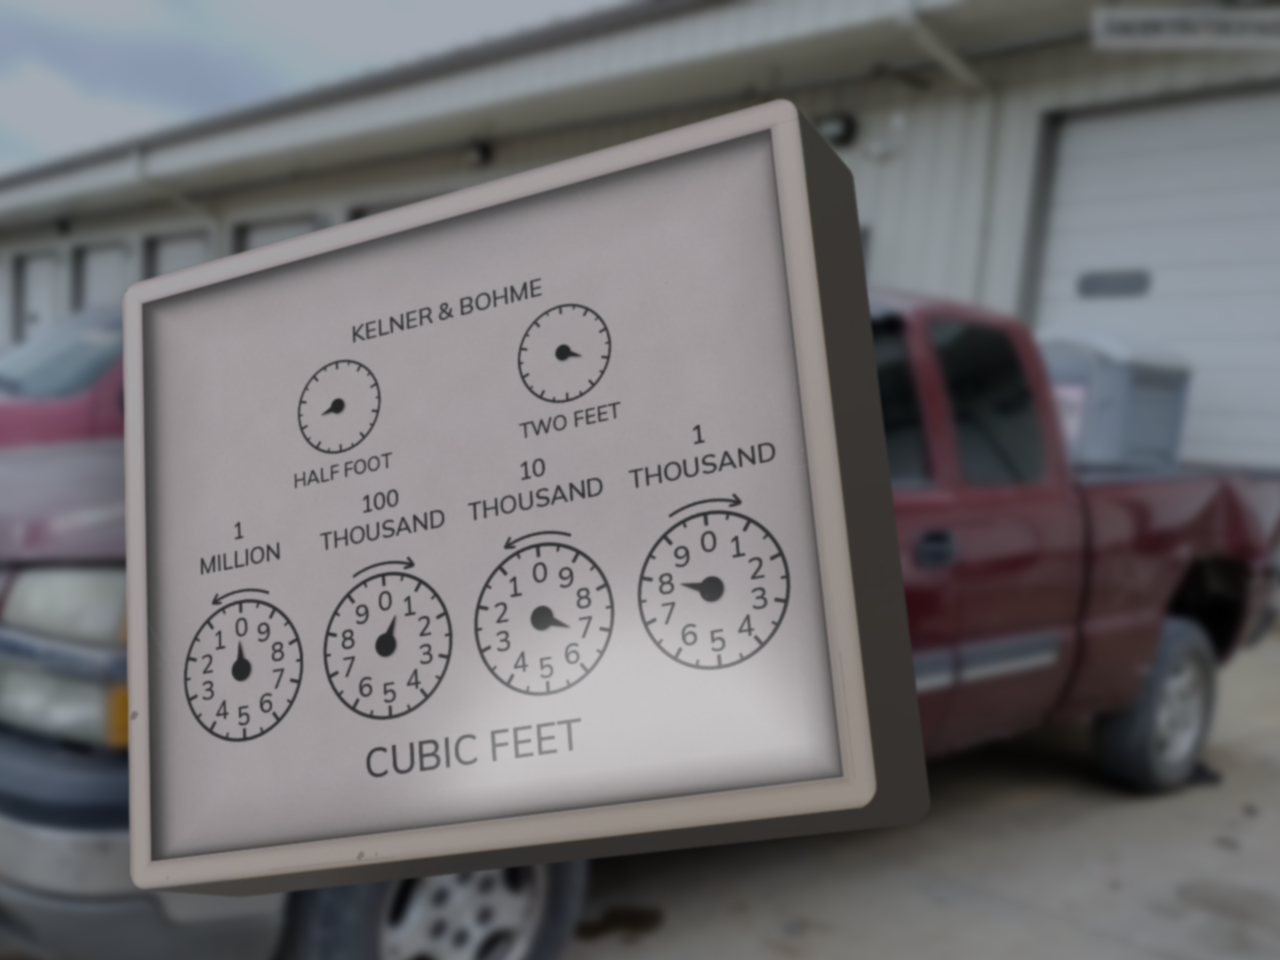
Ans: {"value": 6800, "unit": "ft³"}
